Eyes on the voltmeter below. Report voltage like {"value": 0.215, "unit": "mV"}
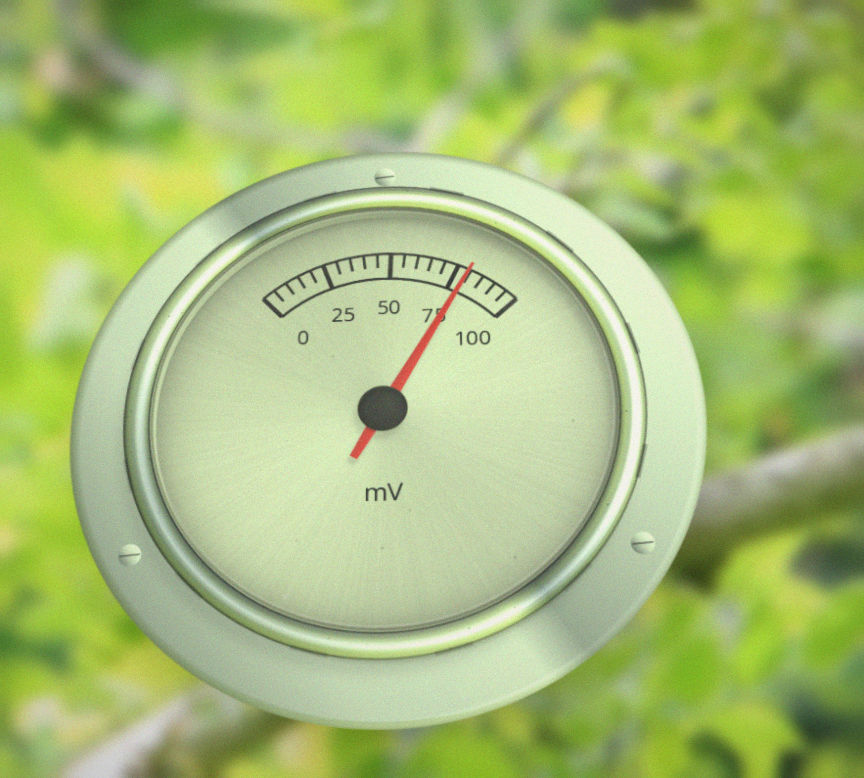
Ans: {"value": 80, "unit": "mV"}
